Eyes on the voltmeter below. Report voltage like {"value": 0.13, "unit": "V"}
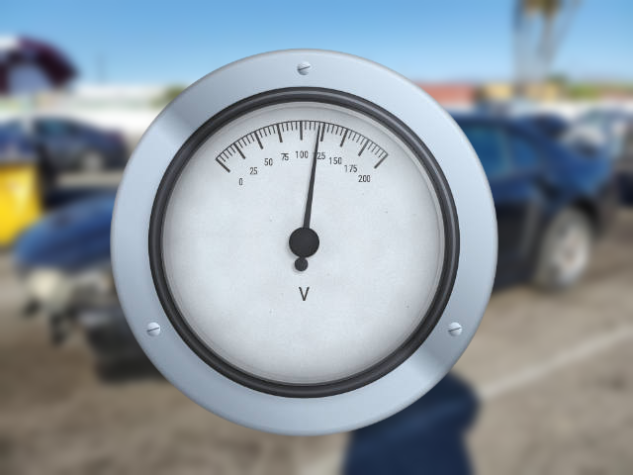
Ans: {"value": 120, "unit": "V"}
